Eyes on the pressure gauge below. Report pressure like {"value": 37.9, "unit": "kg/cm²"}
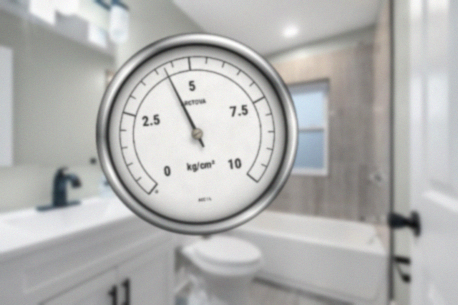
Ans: {"value": 4.25, "unit": "kg/cm²"}
